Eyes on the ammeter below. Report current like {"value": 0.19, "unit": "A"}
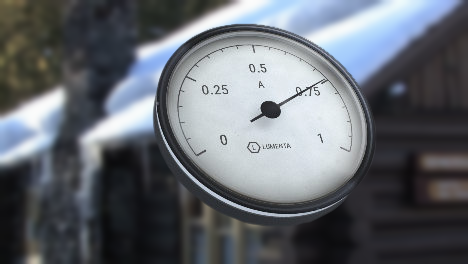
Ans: {"value": 0.75, "unit": "A"}
